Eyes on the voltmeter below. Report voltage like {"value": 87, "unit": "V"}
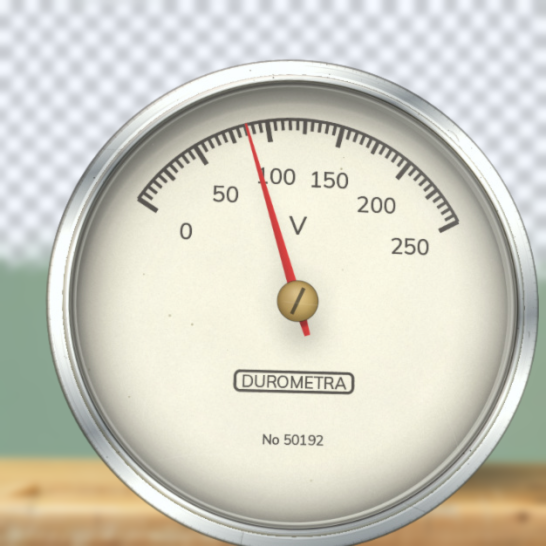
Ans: {"value": 85, "unit": "V"}
